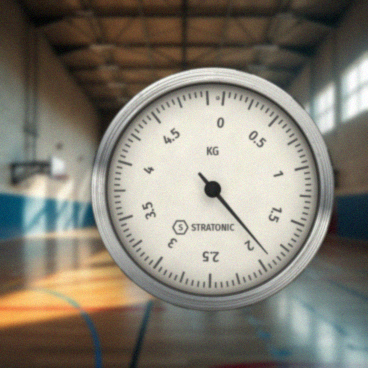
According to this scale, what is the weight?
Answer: 1.9 kg
